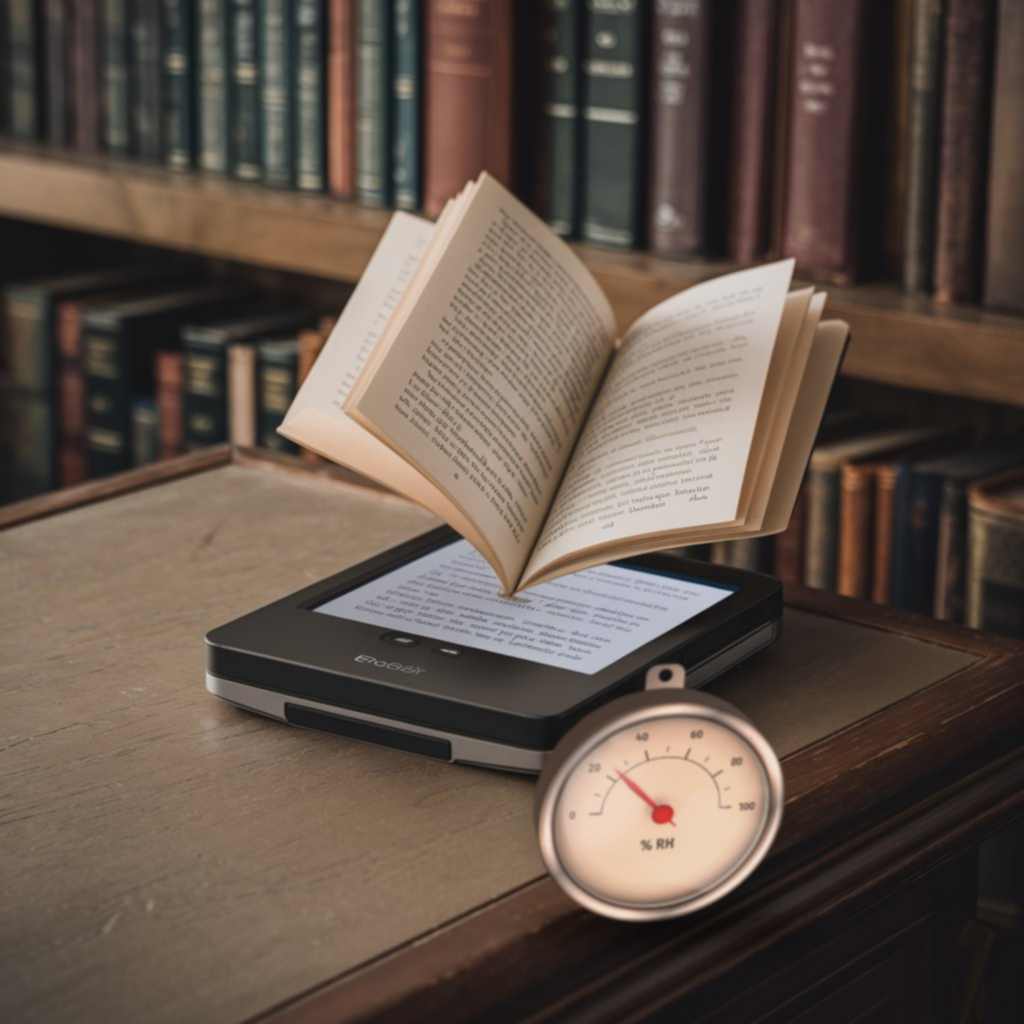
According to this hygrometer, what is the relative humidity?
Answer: 25 %
